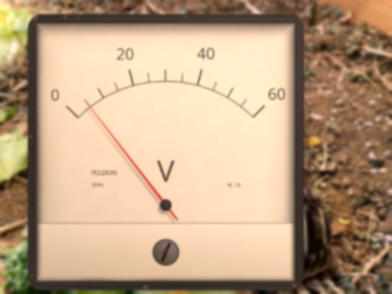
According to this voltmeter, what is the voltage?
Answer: 5 V
